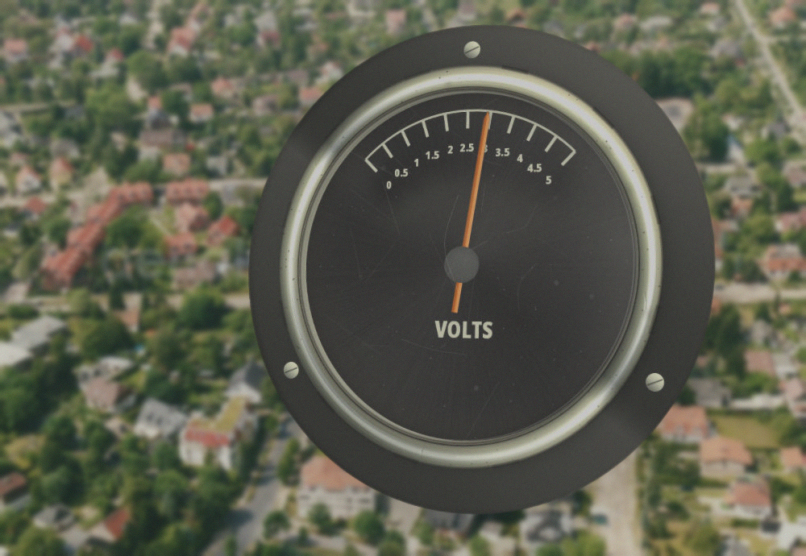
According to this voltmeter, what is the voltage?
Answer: 3 V
